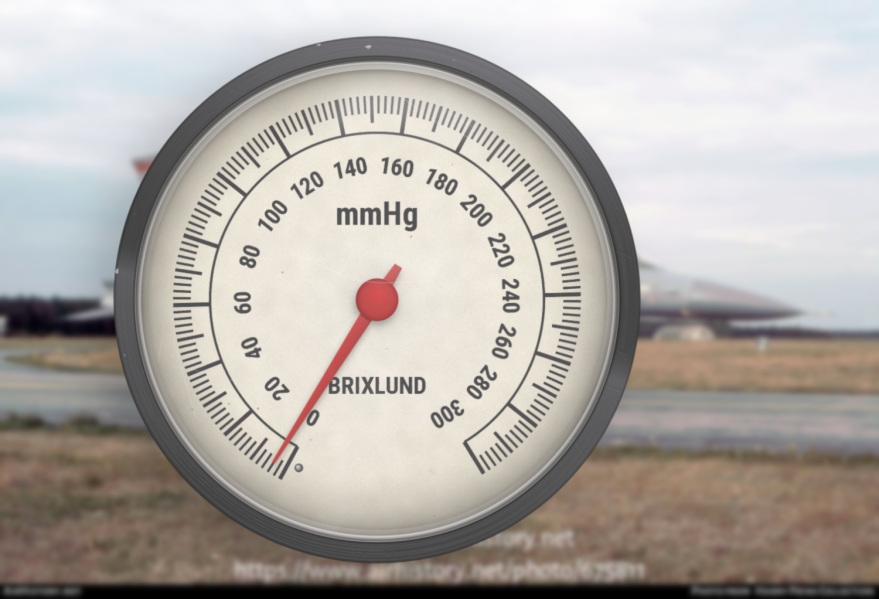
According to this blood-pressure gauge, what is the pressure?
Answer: 4 mmHg
